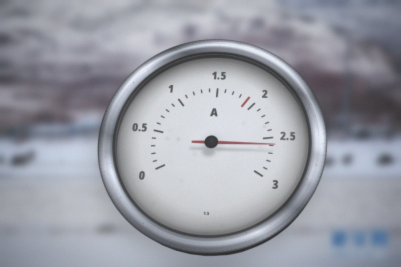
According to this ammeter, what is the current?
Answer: 2.6 A
